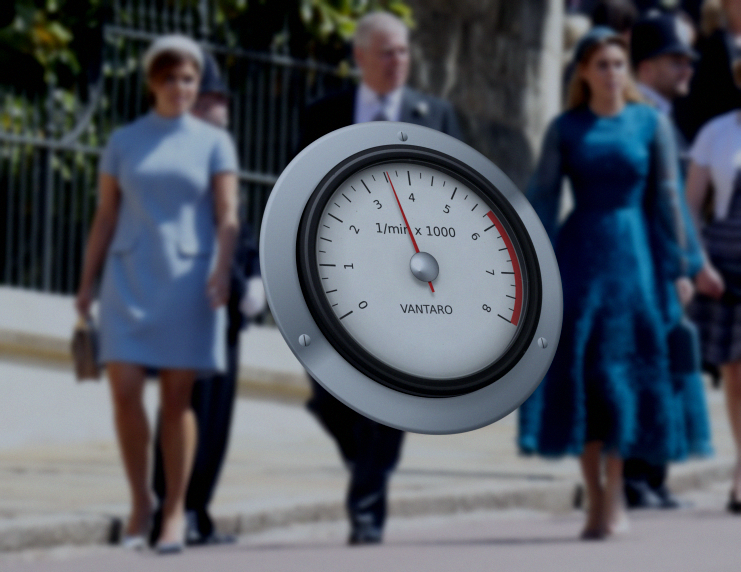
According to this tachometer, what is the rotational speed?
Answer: 3500 rpm
